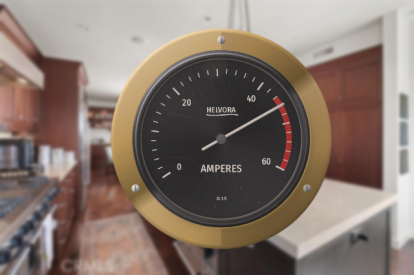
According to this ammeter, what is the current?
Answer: 46 A
